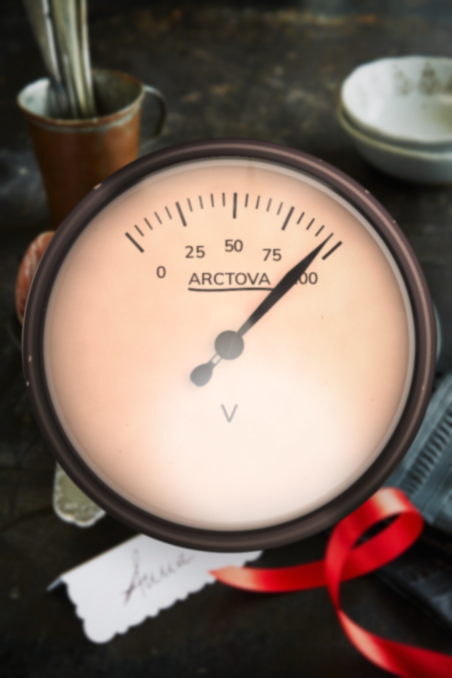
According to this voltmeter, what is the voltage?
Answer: 95 V
